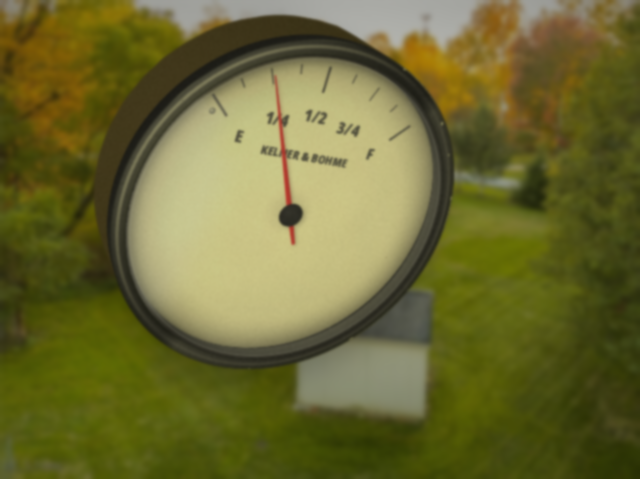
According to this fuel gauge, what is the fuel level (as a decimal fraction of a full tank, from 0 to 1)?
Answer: 0.25
